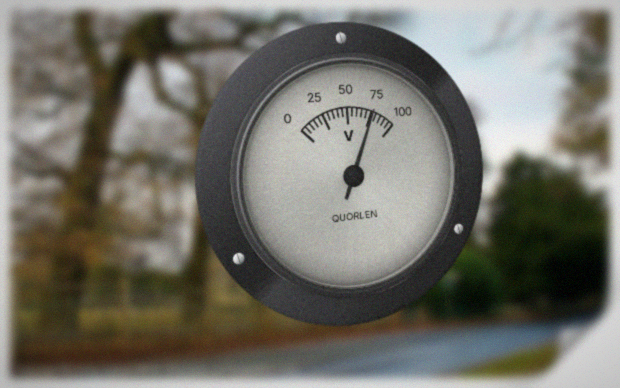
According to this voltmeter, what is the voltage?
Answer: 75 V
